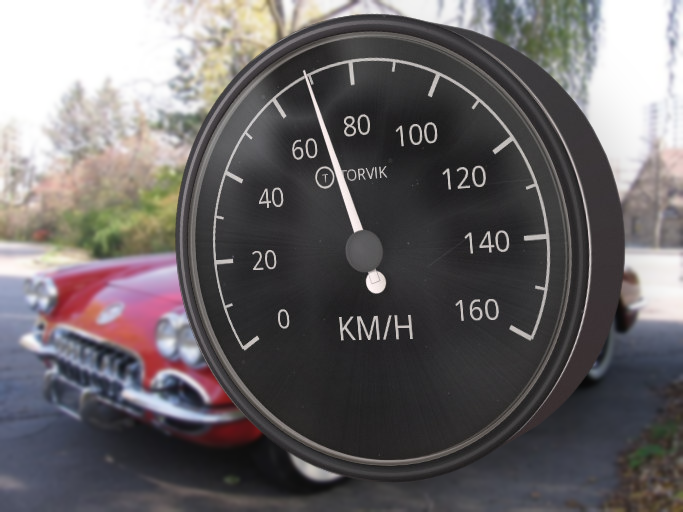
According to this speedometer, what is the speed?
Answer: 70 km/h
